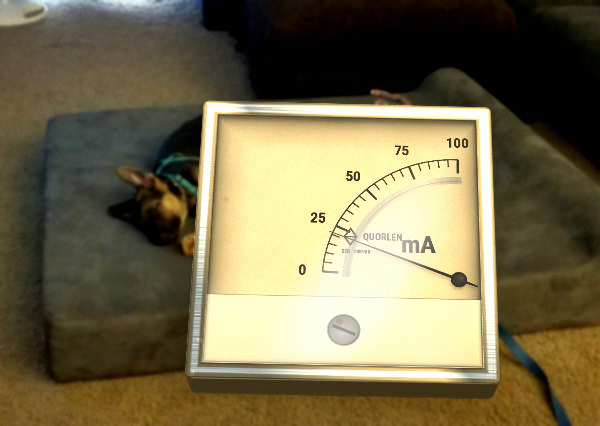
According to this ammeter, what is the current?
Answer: 20 mA
